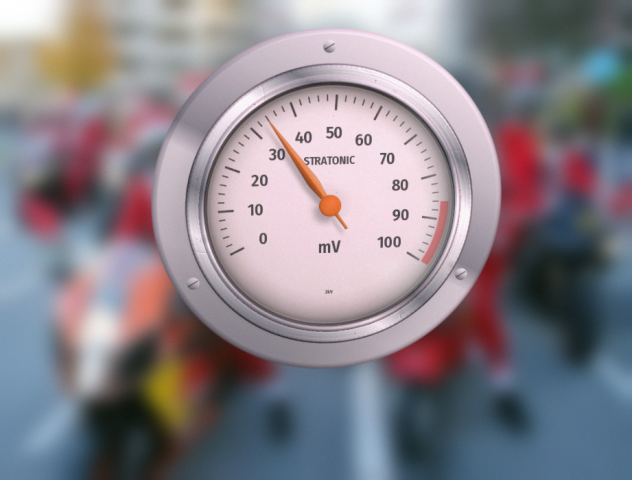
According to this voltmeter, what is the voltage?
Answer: 34 mV
